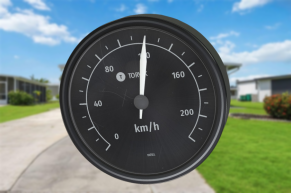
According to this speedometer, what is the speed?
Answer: 120 km/h
